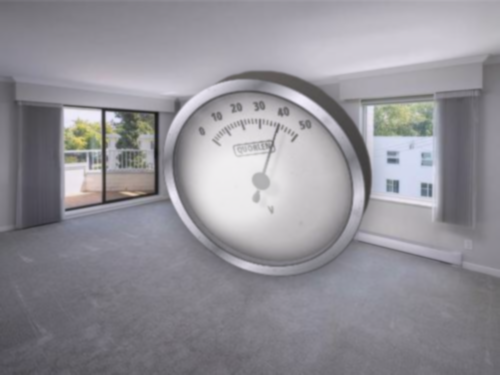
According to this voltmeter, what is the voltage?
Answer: 40 V
